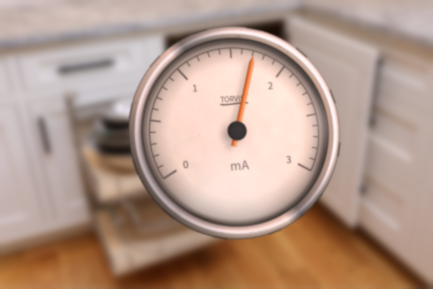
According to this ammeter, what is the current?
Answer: 1.7 mA
